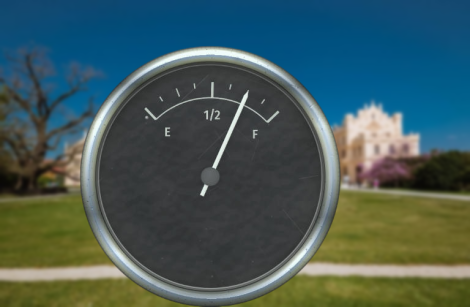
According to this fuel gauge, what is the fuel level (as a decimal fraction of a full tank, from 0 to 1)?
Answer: 0.75
